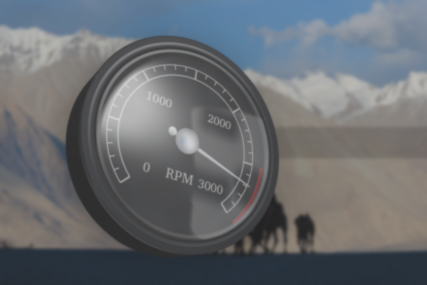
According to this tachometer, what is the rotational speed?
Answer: 2700 rpm
